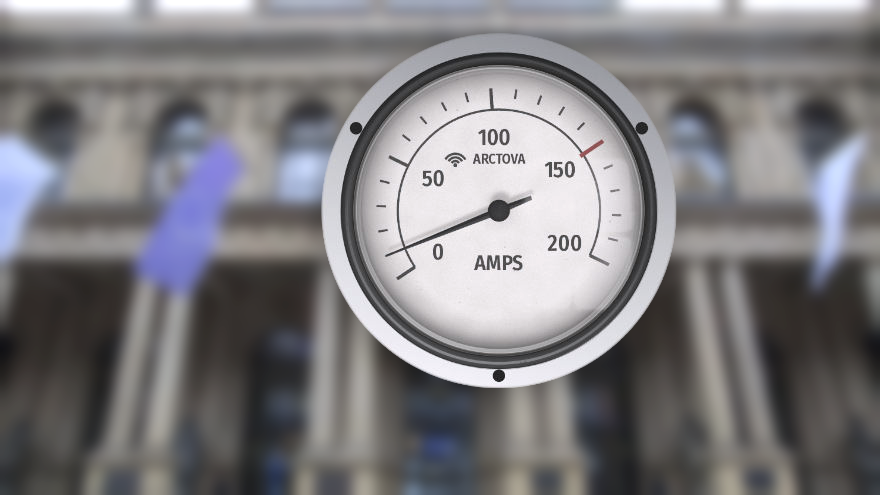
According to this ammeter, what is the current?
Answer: 10 A
